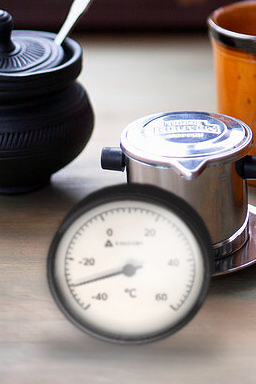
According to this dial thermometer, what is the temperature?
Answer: -30 °C
